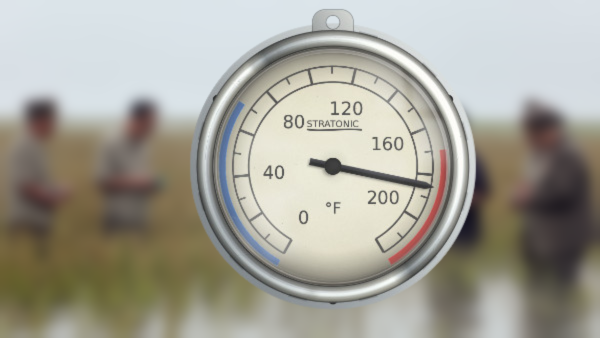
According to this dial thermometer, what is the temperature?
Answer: 185 °F
